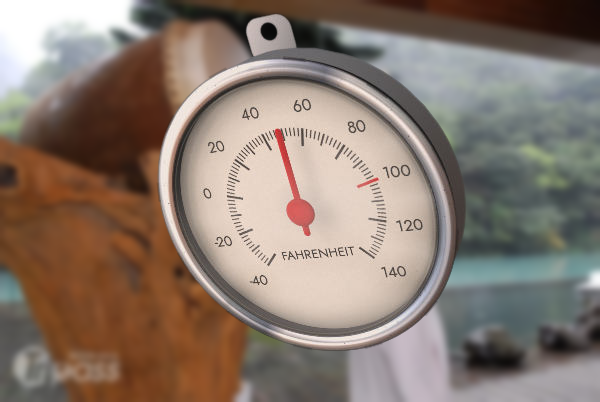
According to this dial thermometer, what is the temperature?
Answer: 50 °F
